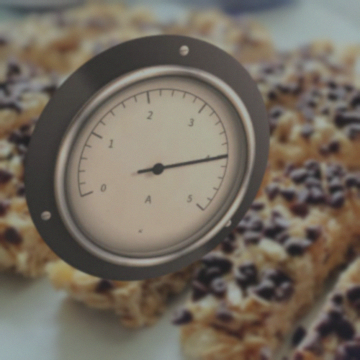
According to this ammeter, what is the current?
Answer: 4 A
